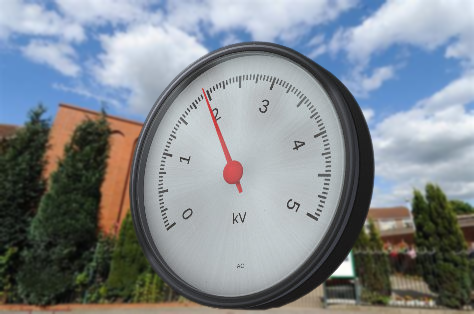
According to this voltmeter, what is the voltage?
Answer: 2 kV
